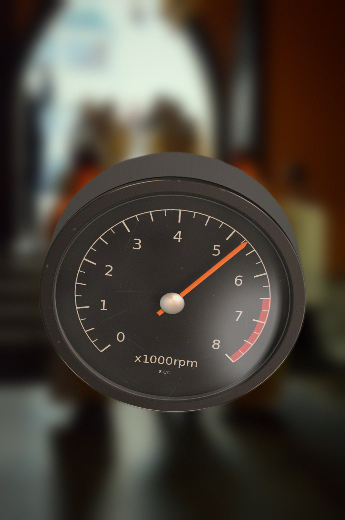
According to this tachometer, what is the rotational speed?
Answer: 5250 rpm
